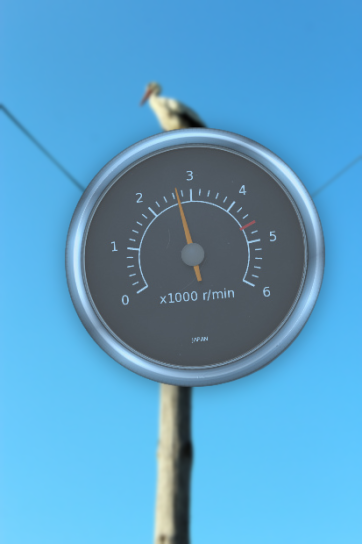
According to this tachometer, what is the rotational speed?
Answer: 2700 rpm
